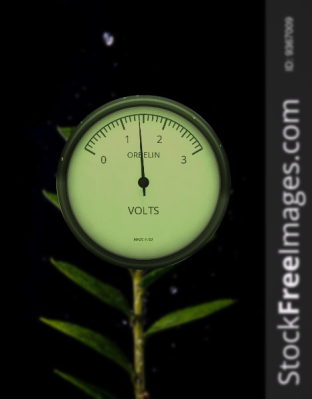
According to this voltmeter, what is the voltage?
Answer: 1.4 V
